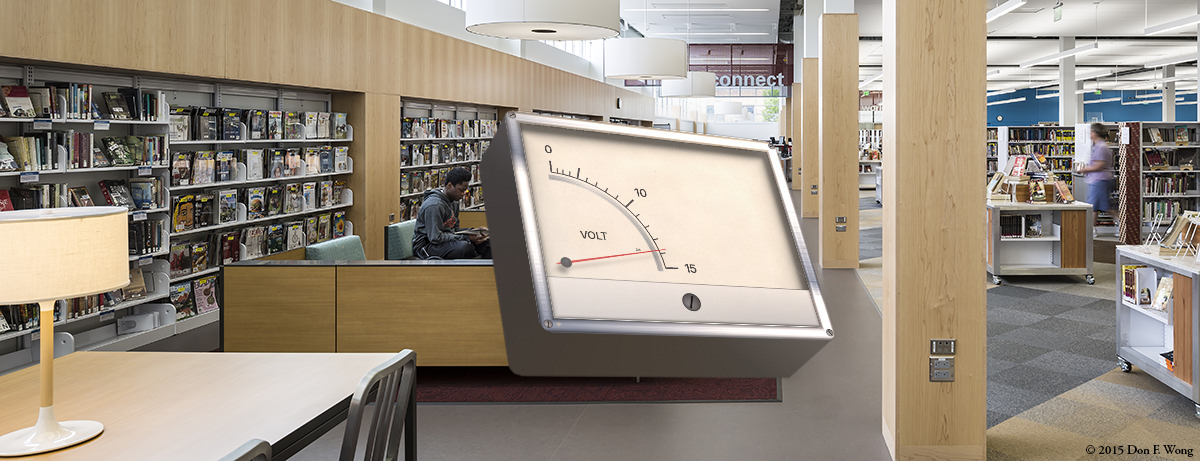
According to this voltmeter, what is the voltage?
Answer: 14 V
